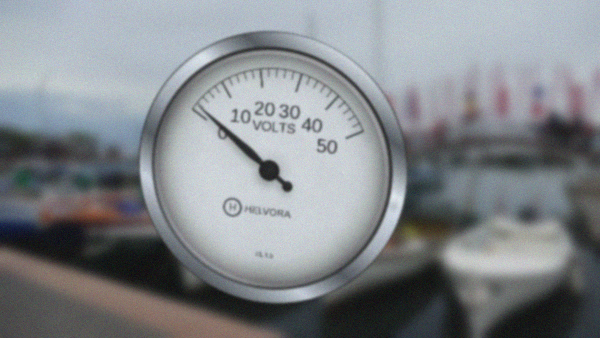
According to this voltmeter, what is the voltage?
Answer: 2 V
